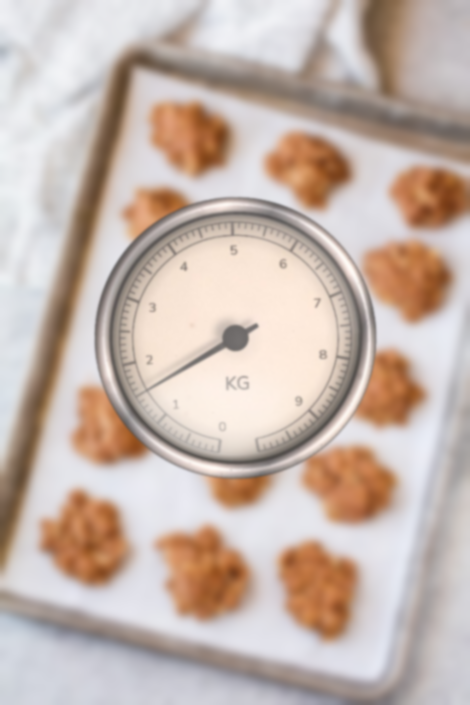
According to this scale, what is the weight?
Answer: 1.5 kg
